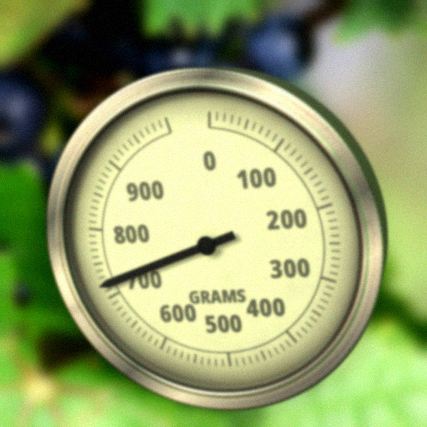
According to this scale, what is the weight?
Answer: 720 g
